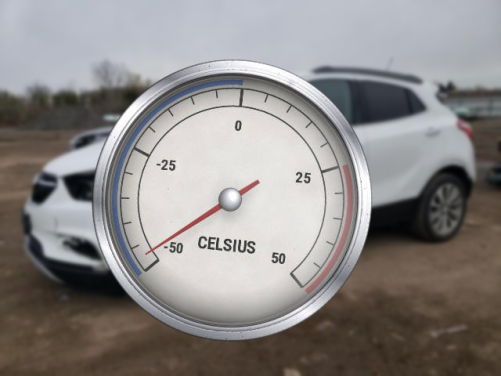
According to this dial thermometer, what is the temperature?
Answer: -47.5 °C
